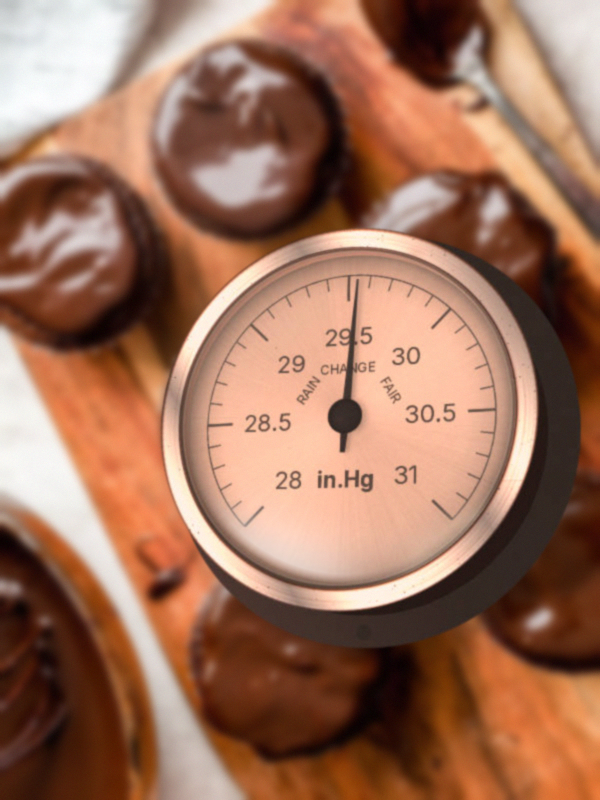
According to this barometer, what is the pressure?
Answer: 29.55 inHg
